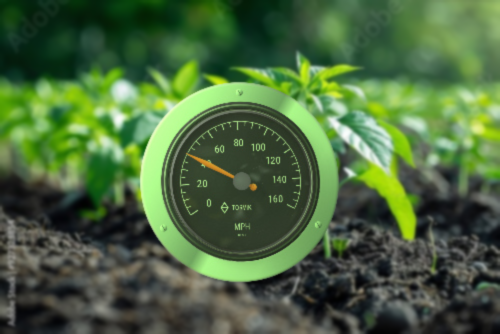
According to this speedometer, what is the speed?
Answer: 40 mph
